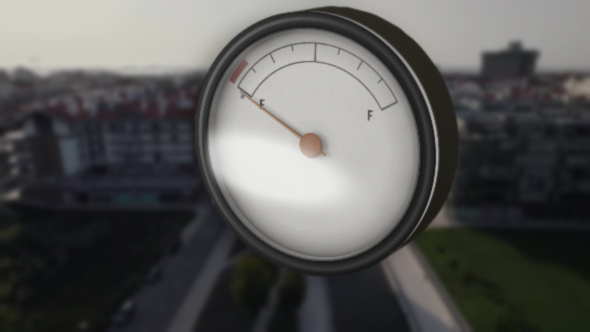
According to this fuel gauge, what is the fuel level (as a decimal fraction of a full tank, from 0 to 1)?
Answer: 0
